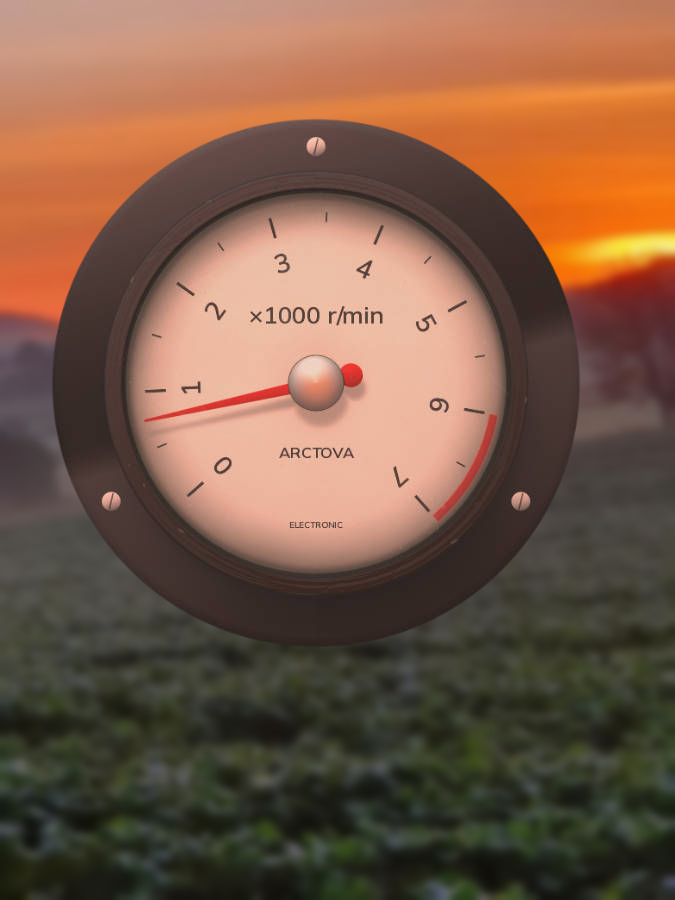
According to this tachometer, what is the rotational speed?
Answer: 750 rpm
